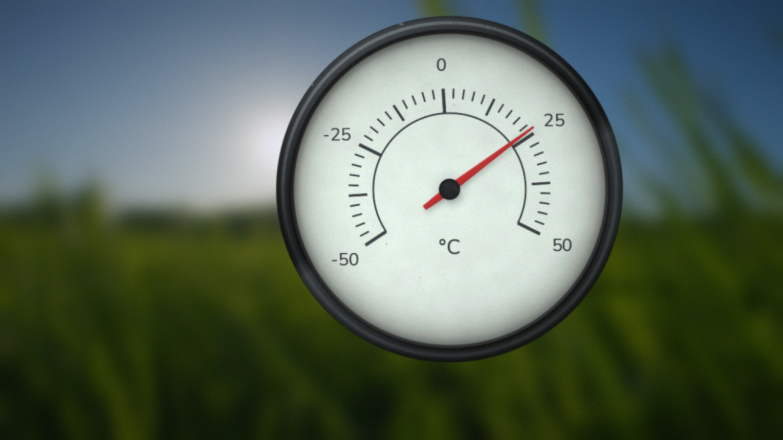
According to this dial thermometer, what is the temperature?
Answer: 23.75 °C
